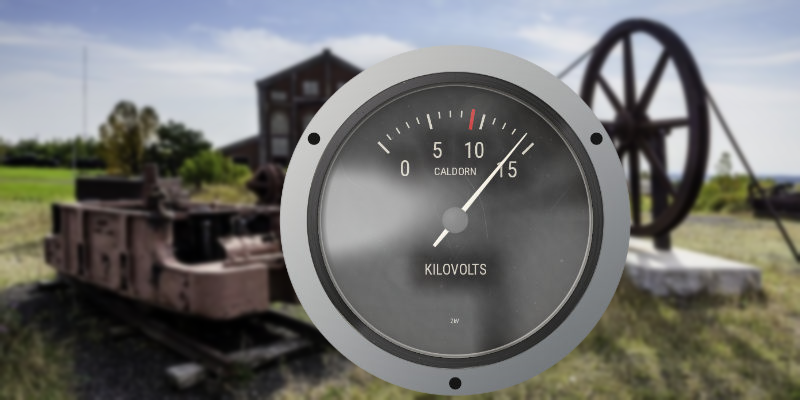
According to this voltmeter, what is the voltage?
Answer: 14 kV
